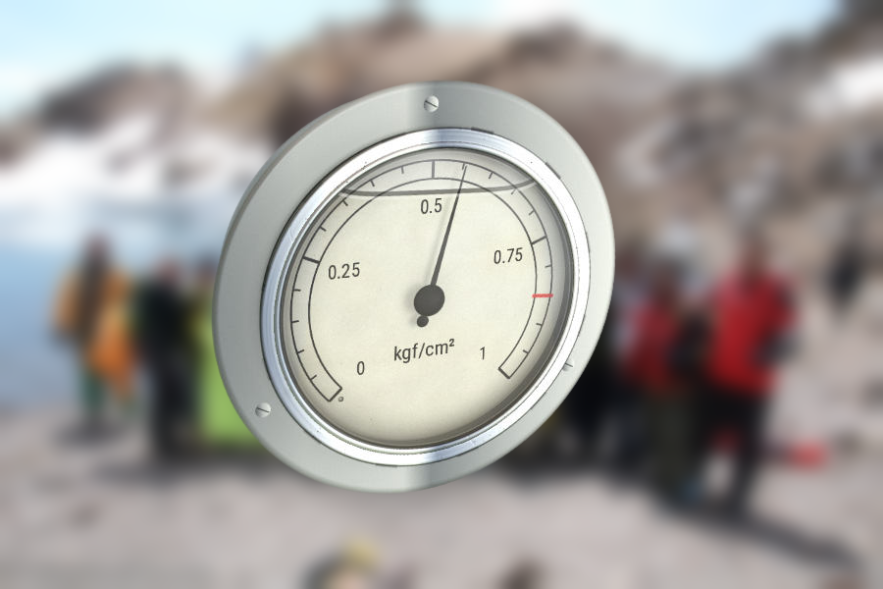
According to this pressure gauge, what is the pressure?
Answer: 0.55 kg/cm²
